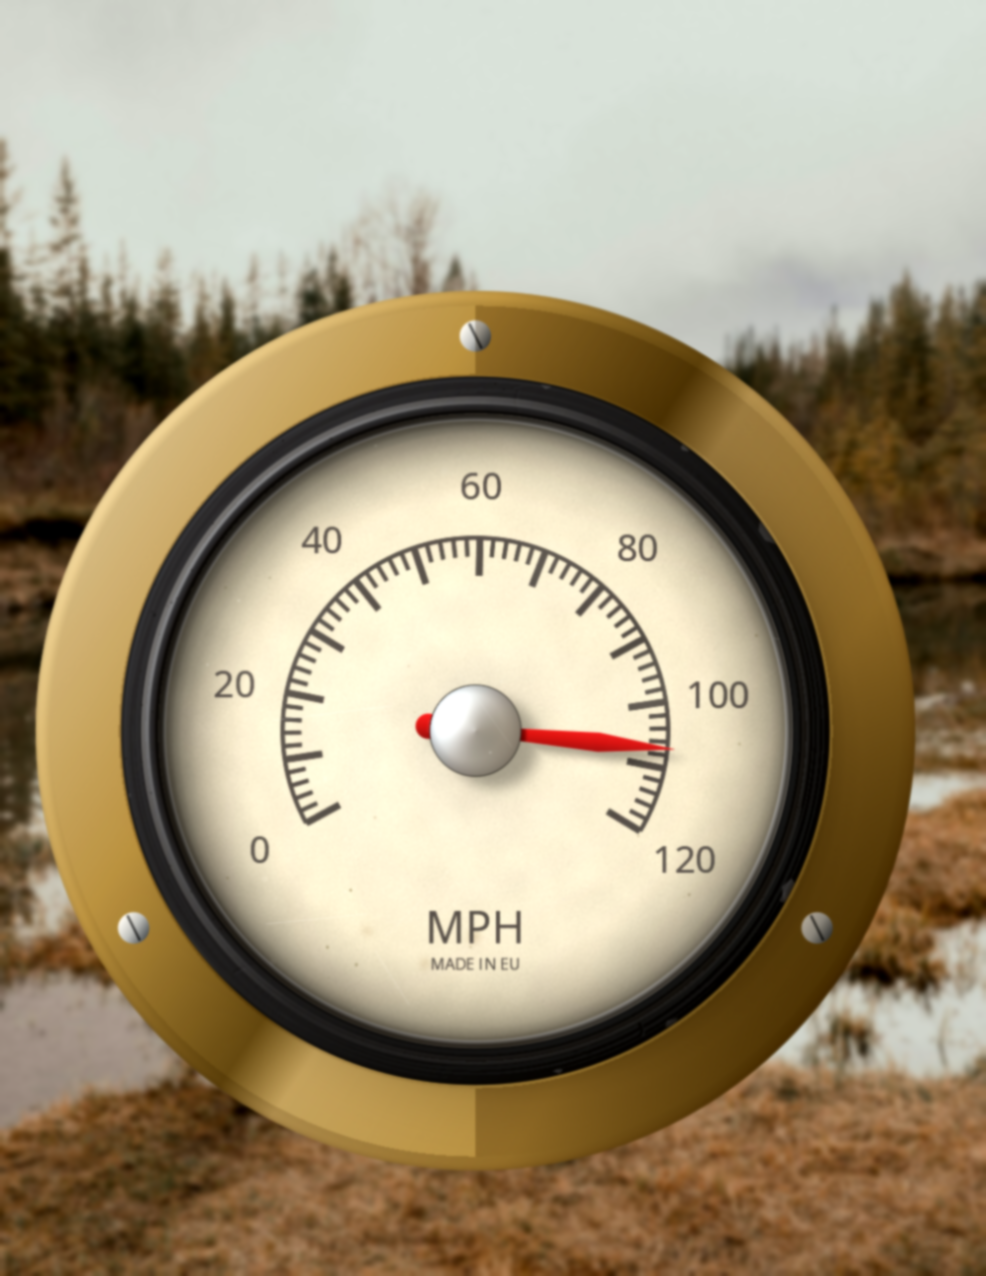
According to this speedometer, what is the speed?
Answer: 107 mph
